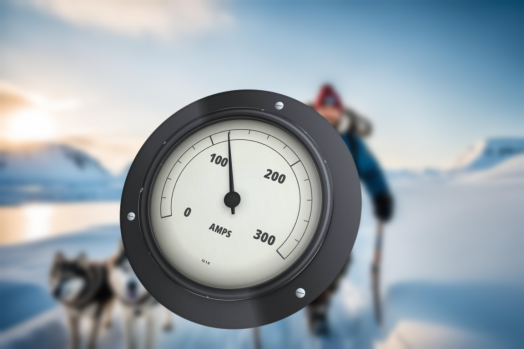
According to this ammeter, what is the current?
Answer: 120 A
